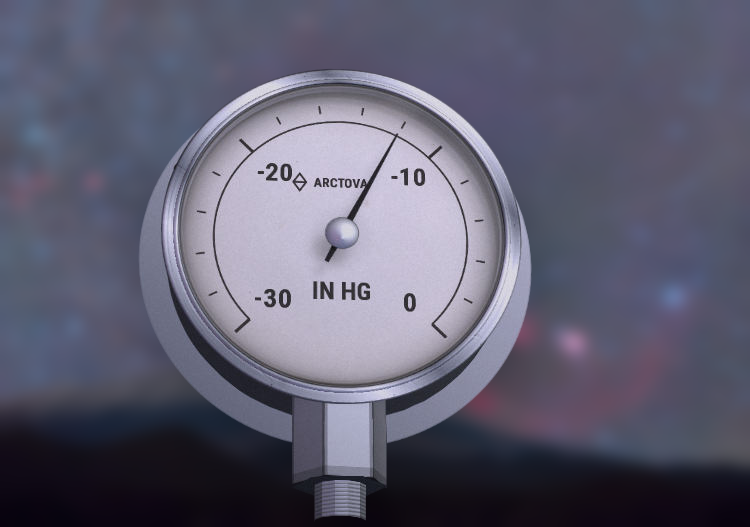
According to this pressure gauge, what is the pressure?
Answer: -12 inHg
